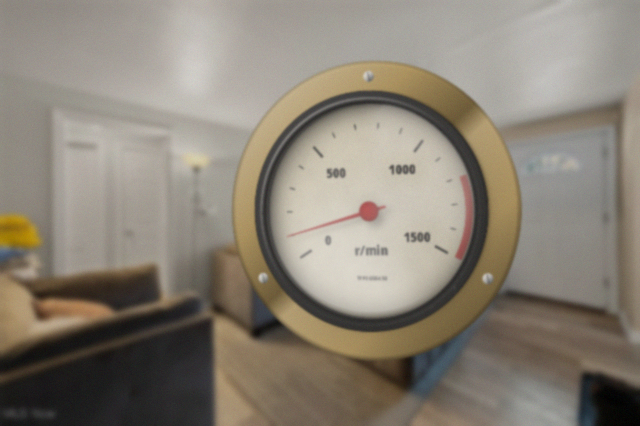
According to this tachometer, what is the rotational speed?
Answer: 100 rpm
